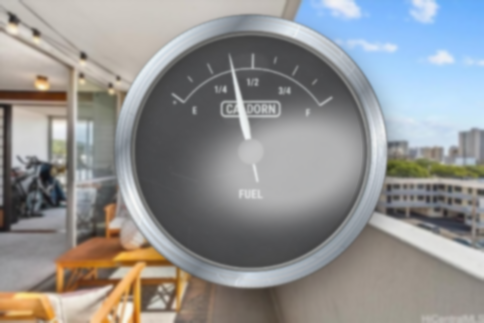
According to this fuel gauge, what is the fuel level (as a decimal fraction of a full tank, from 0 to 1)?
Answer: 0.375
